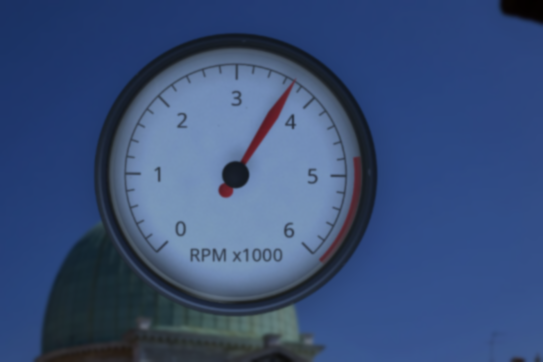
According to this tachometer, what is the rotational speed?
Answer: 3700 rpm
